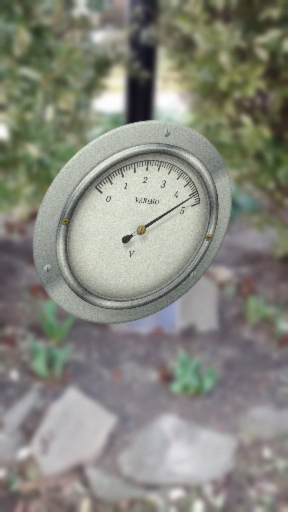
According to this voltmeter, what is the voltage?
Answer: 4.5 V
